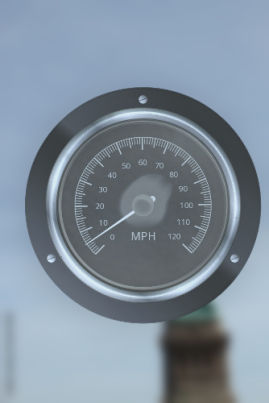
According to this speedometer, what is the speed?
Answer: 5 mph
